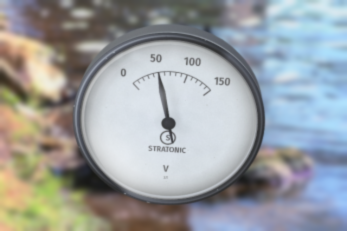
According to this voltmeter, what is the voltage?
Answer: 50 V
